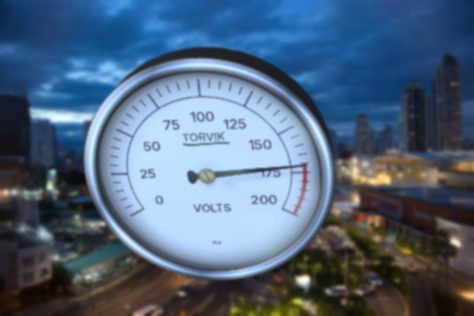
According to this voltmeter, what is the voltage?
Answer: 170 V
